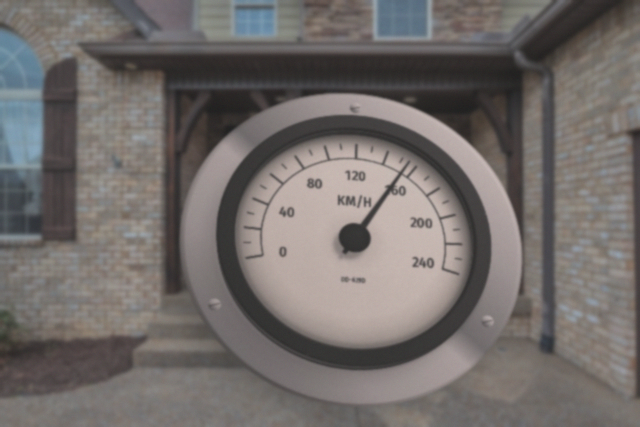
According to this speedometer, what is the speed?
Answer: 155 km/h
